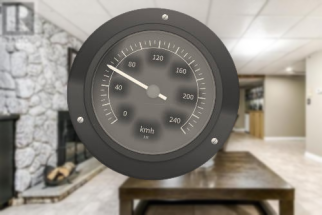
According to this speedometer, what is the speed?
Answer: 60 km/h
